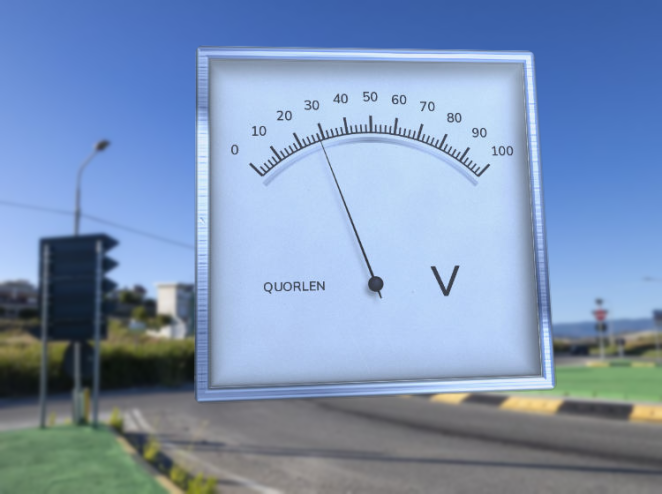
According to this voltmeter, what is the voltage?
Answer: 28 V
